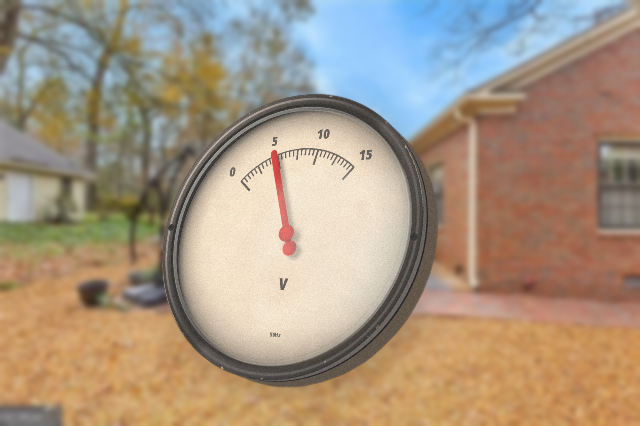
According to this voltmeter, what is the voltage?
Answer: 5 V
